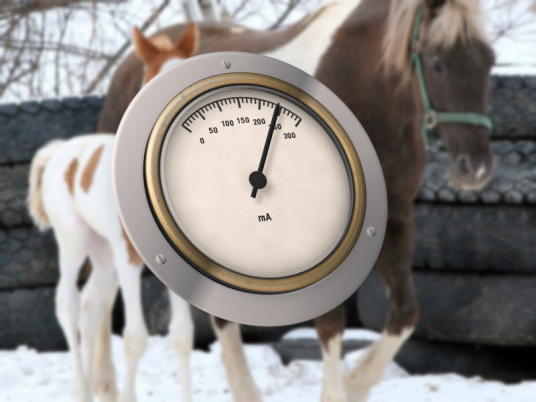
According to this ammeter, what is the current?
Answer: 240 mA
